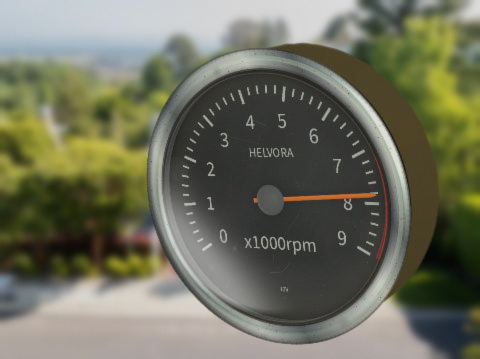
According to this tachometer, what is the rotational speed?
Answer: 7800 rpm
